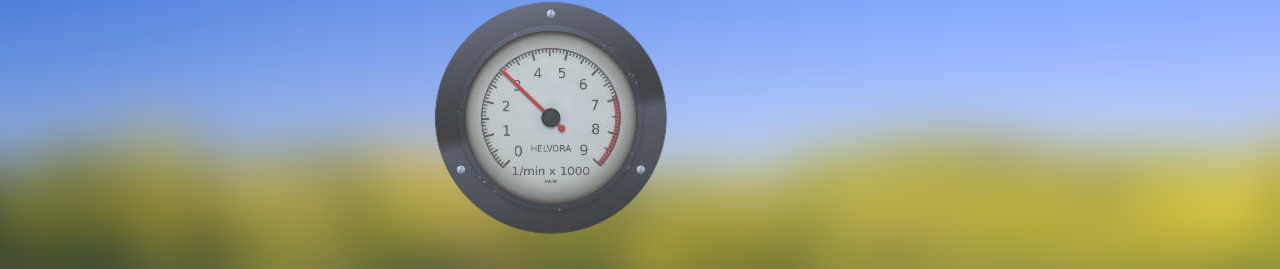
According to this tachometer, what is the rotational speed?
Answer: 3000 rpm
